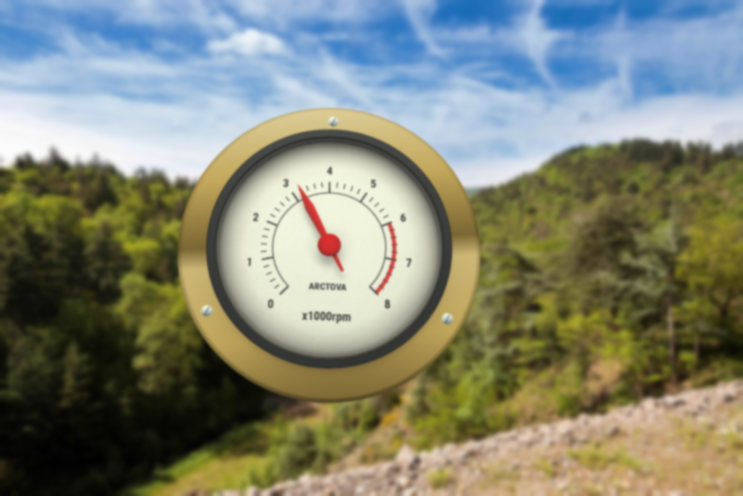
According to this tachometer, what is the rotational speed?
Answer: 3200 rpm
